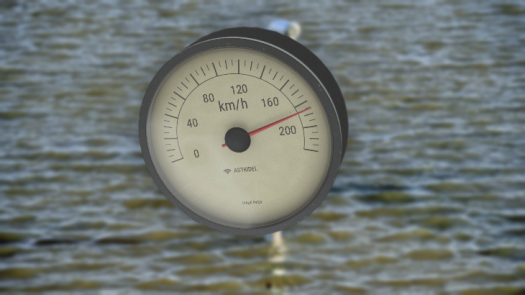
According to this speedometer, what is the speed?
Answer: 185 km/h
